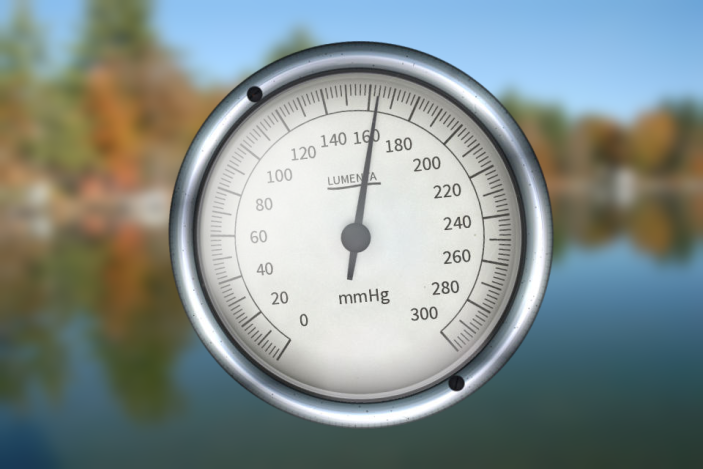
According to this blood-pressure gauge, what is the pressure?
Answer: 164 mmHg
